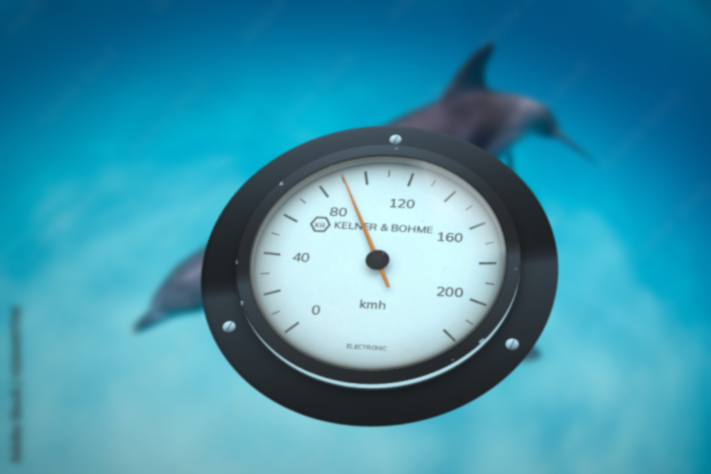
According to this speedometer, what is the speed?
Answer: 90 km/h
